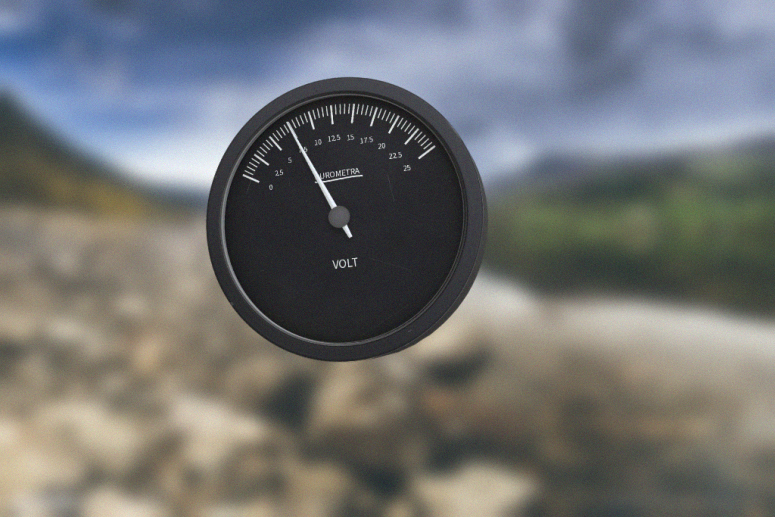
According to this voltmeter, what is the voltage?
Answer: 7.5 V
